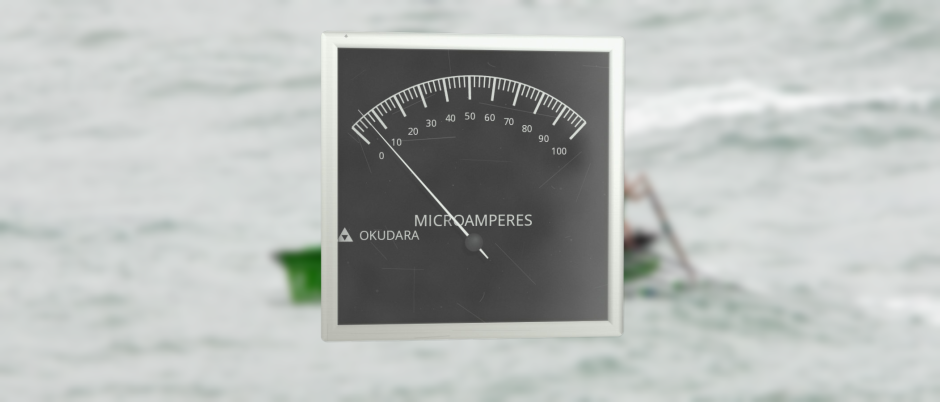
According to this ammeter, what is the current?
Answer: 6 µA
